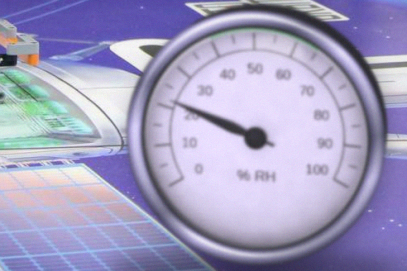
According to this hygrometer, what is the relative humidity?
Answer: 22.5 %
